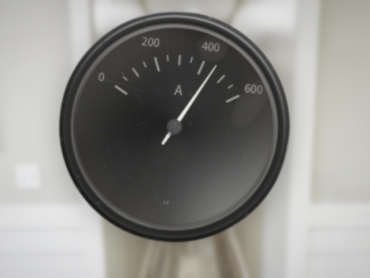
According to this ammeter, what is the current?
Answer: 450 A
